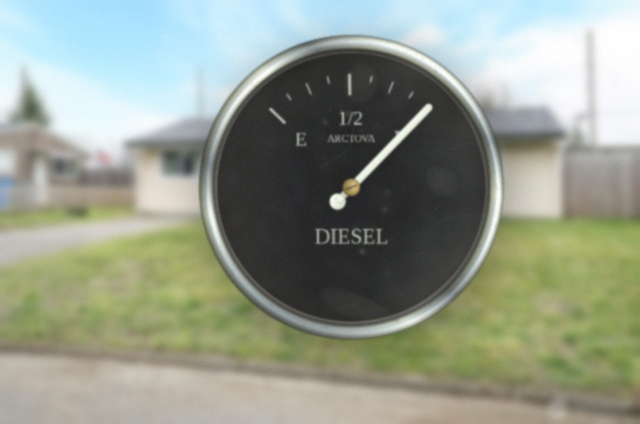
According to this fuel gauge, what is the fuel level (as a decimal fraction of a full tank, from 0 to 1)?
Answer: 1
